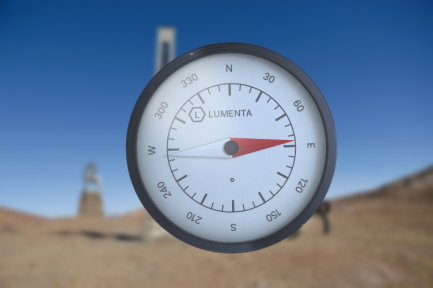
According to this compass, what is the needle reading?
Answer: 85 °
